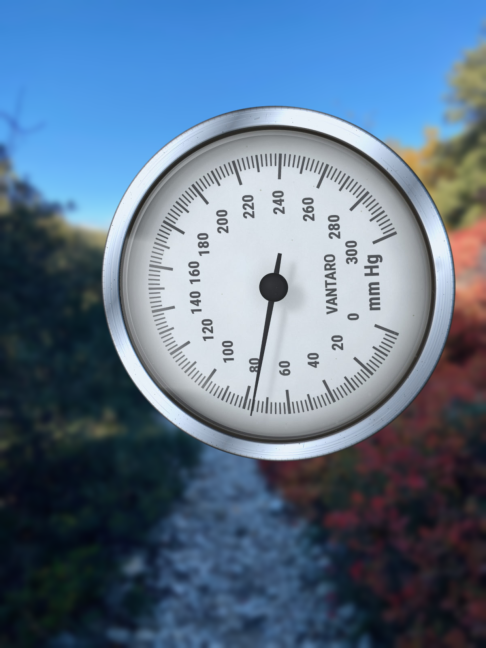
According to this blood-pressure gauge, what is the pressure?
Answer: 76 mmHg
